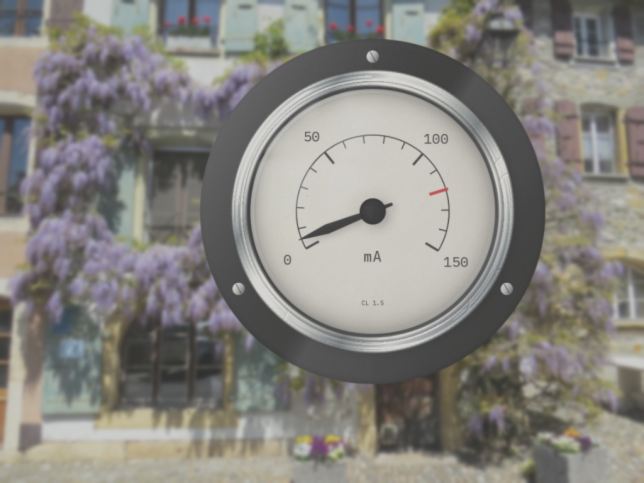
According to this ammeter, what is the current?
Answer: 5 mA
